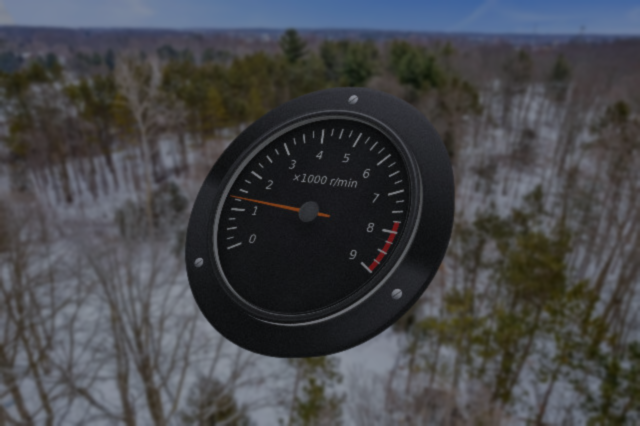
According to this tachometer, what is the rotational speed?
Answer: 1250 rpm
